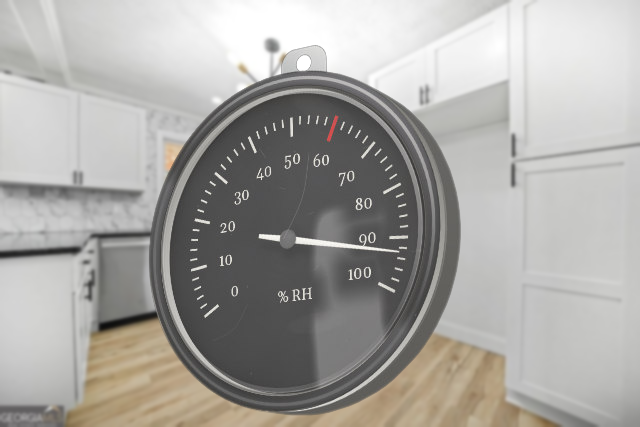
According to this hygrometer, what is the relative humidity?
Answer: 93 %
